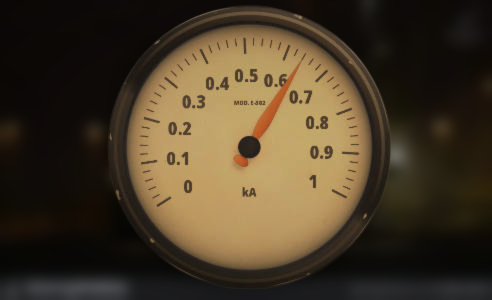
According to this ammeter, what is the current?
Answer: 0.64 kA
